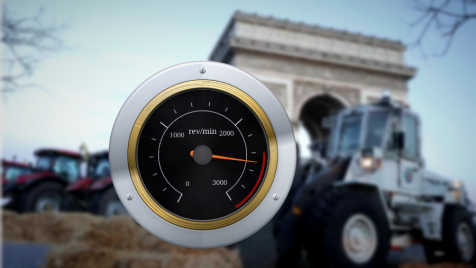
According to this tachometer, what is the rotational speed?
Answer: 2500 rpm
